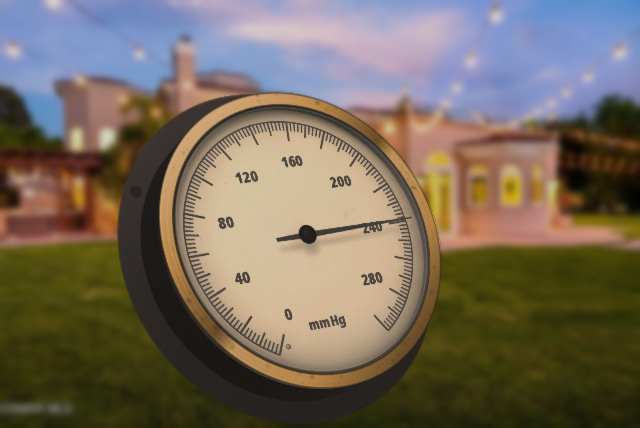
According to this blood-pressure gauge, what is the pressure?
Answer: 240 mmHg
